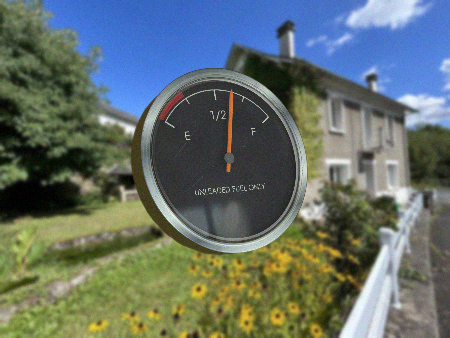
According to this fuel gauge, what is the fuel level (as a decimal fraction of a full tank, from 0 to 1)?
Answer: 0.625
